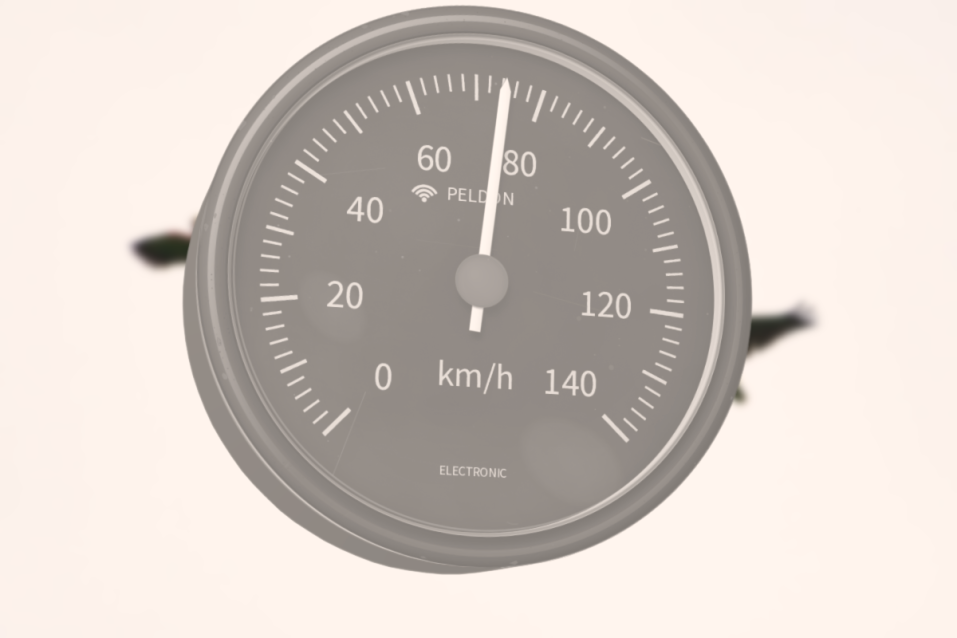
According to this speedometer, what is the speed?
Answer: 74 km/h
